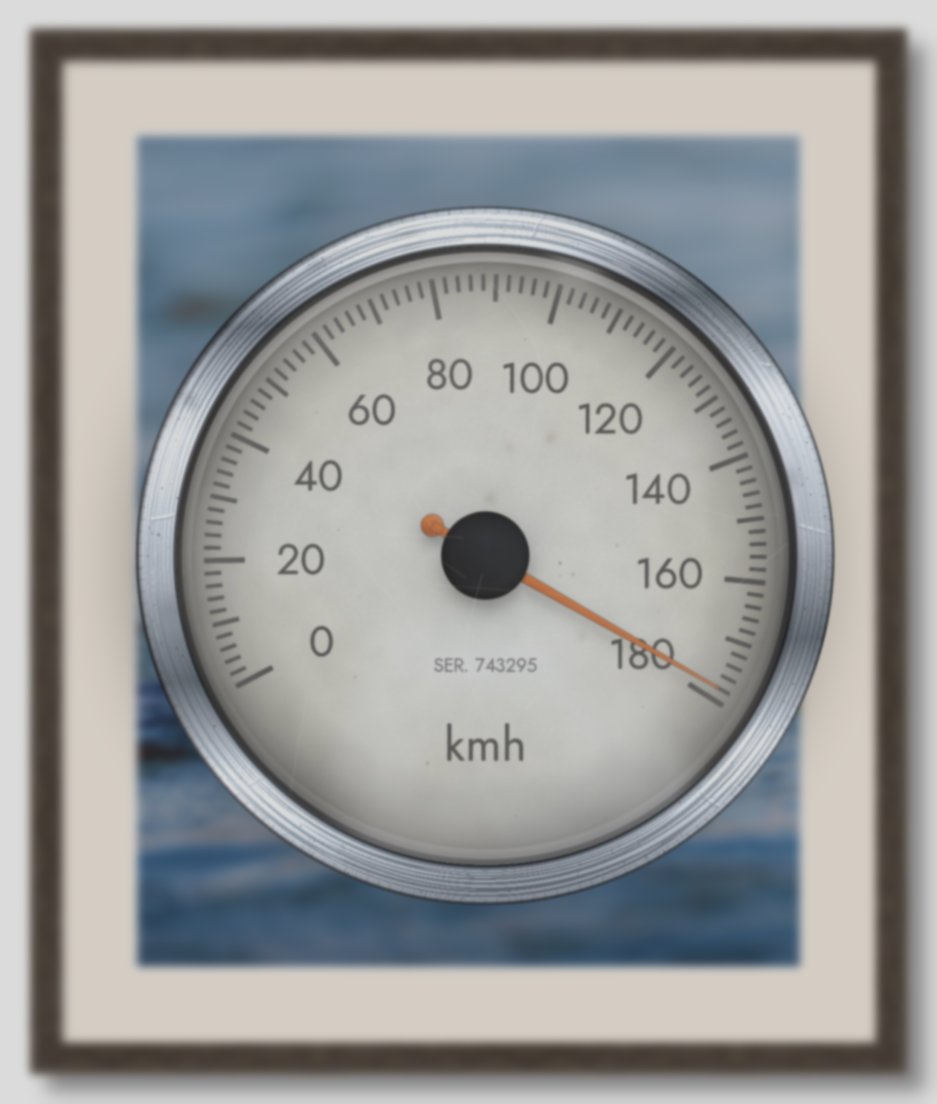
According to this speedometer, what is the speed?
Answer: 178 km/h
